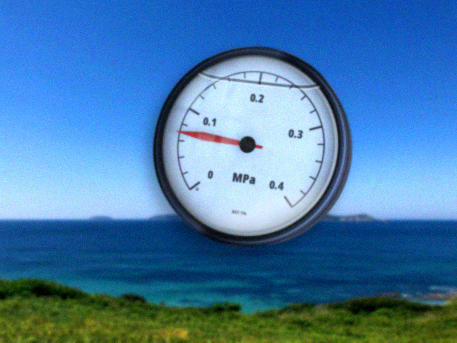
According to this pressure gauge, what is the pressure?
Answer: 0.07 MPa
